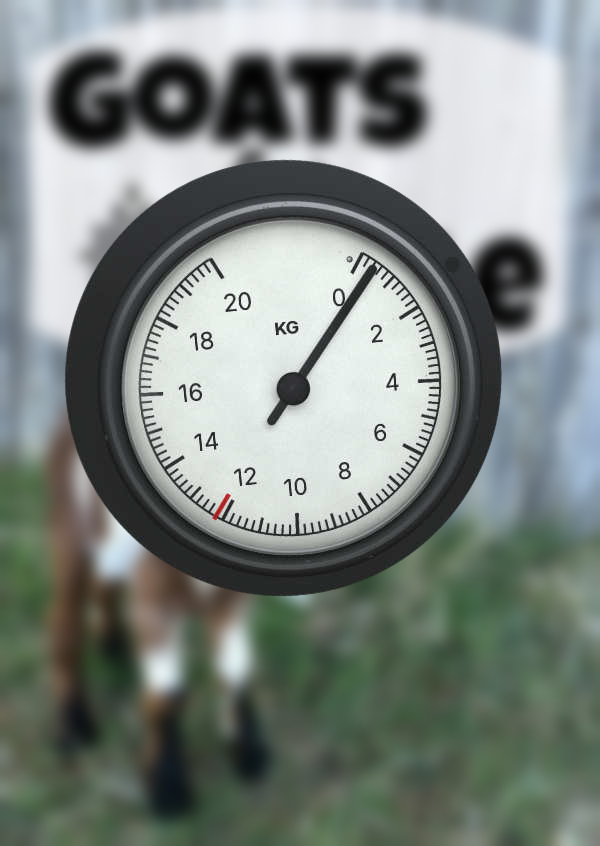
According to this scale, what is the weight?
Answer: 0.4 kg
